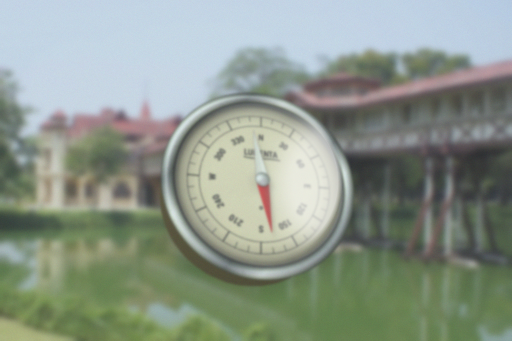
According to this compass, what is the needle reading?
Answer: 170 °
